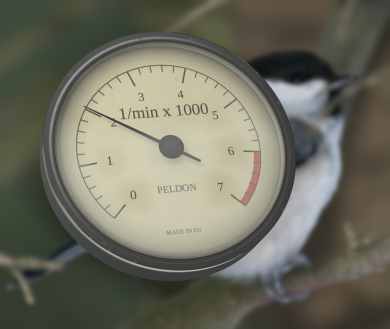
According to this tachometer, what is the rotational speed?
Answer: 2000 rpm
